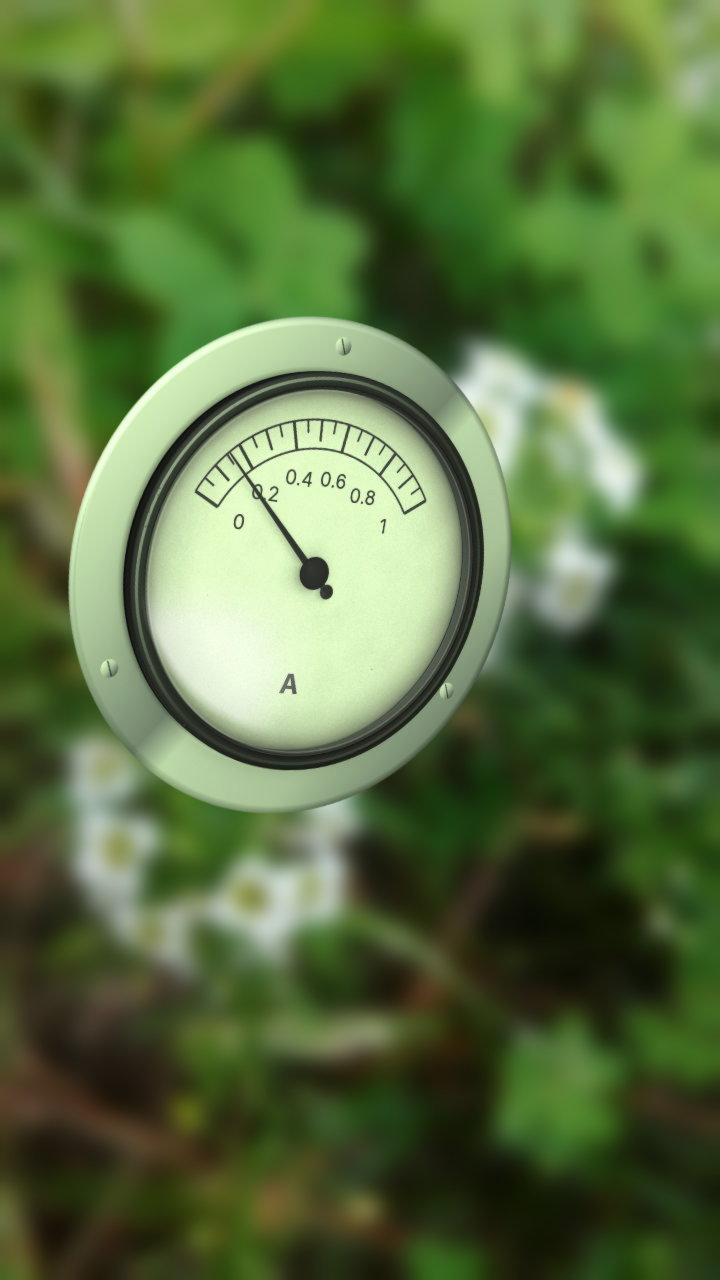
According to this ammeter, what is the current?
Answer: 0.15 A
